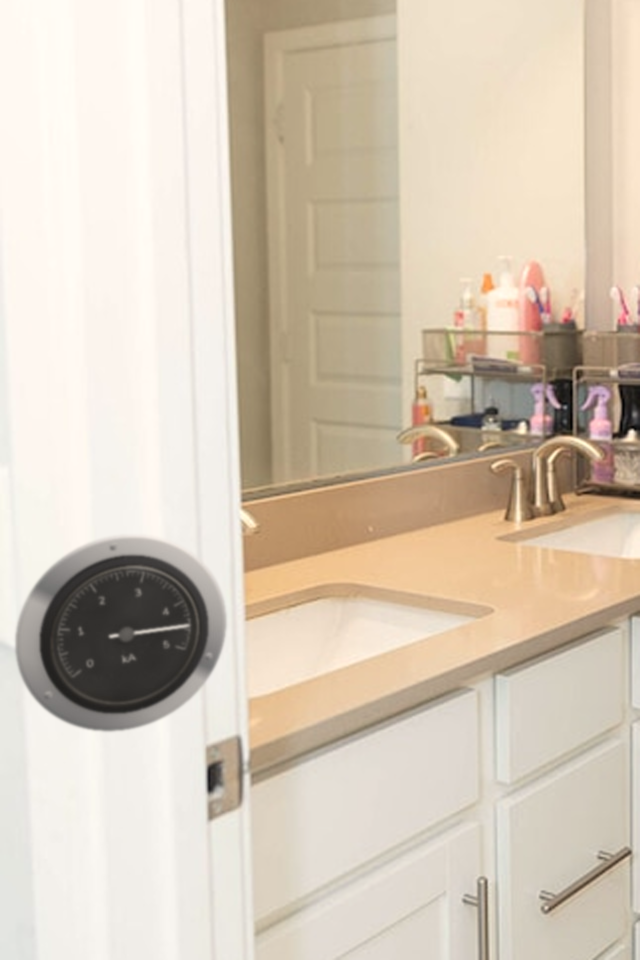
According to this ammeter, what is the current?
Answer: 4.5 kA
